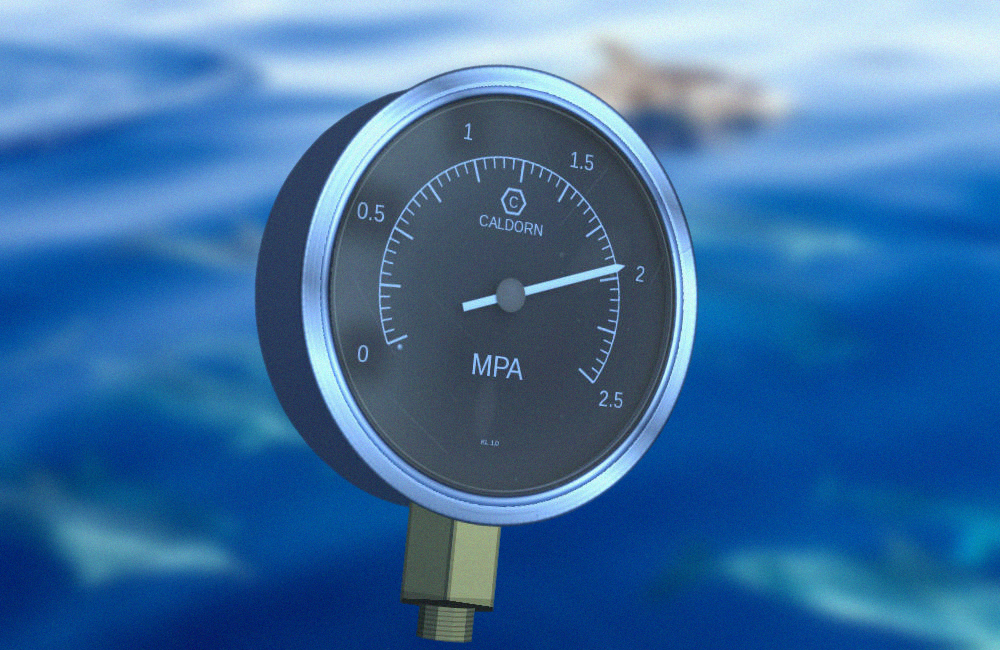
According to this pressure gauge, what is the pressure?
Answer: 1.95 MPa
